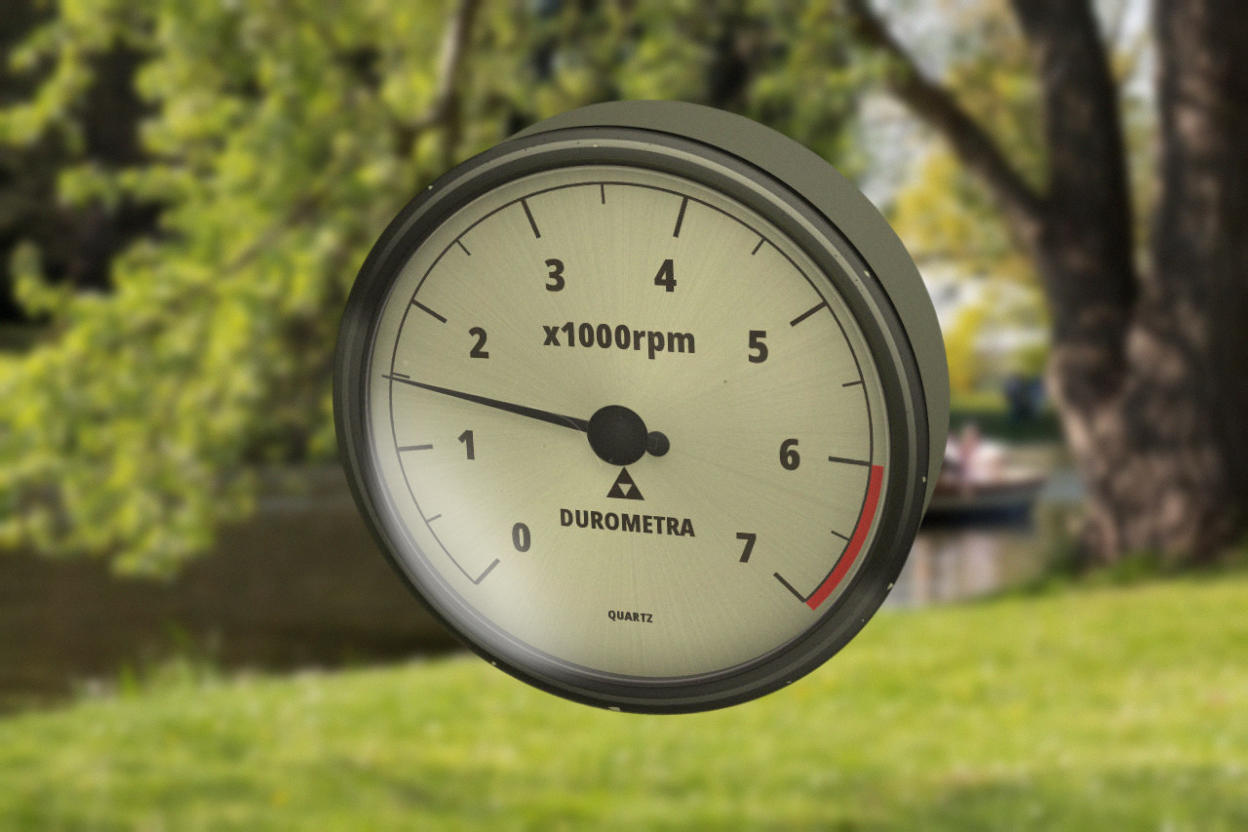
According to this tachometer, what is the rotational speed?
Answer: 1500 rpm
